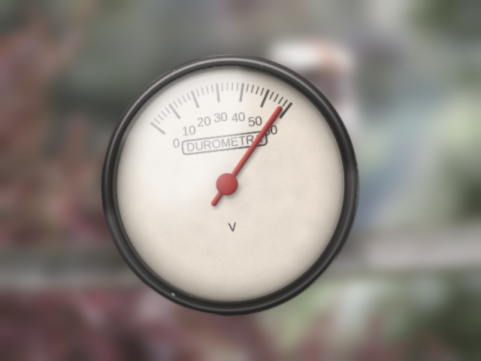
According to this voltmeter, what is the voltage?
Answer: 58 V
